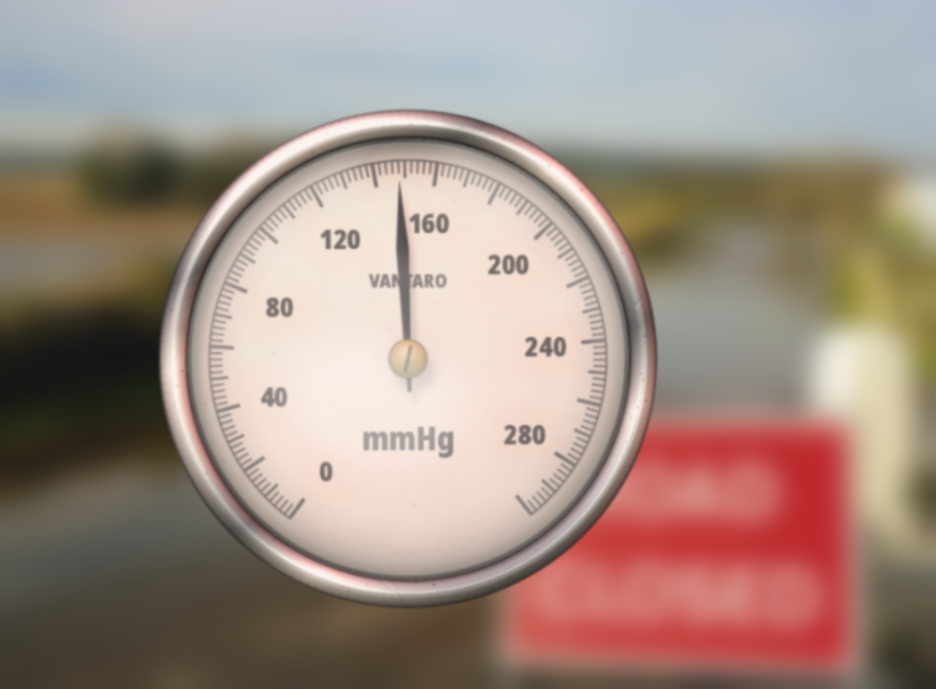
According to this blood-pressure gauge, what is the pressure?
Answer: 148 mmHg
